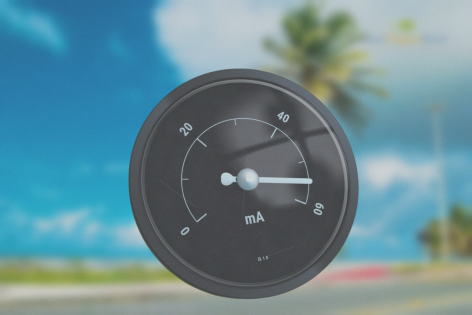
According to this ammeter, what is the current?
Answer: 55 mA
